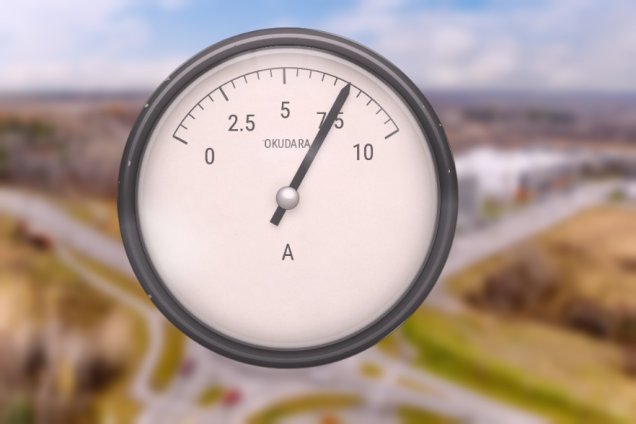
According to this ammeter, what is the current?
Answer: 7.5 A
